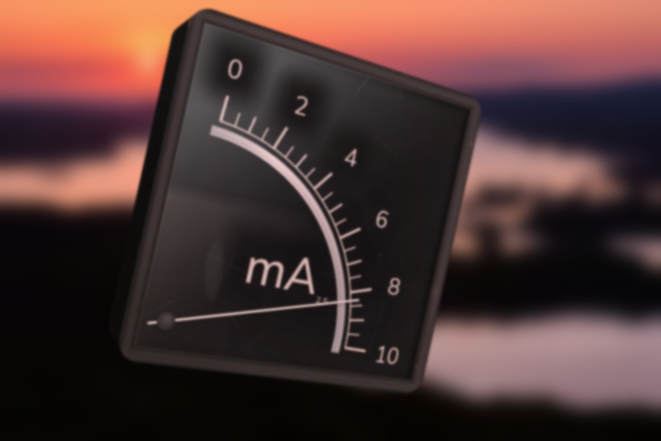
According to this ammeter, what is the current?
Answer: 8.25 mA
